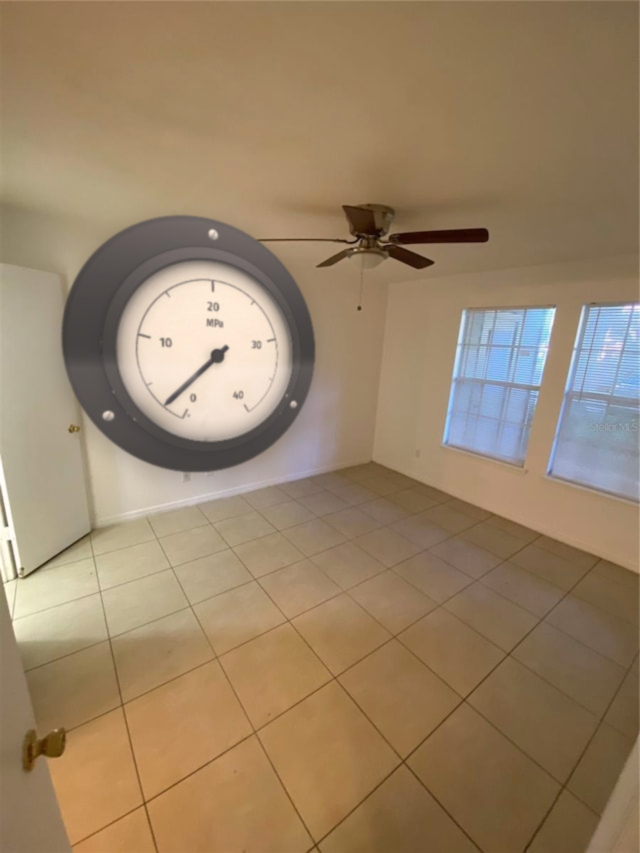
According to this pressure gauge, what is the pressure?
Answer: 2.5 MPa
